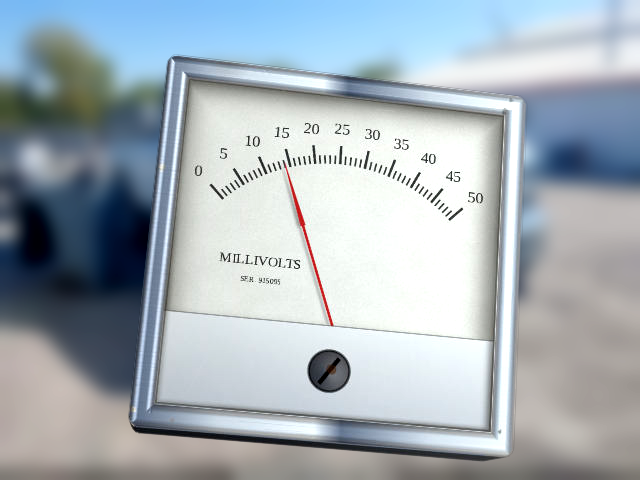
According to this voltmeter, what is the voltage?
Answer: 14 mV
